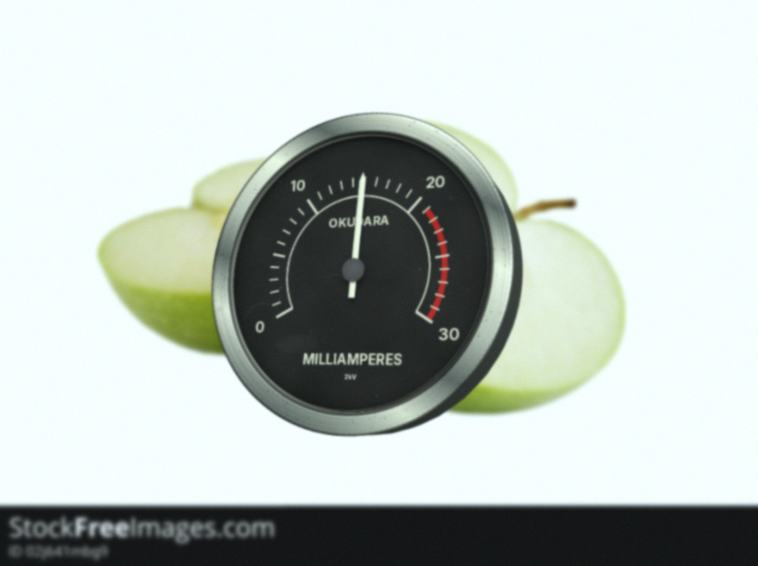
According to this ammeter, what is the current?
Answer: 15 mA
